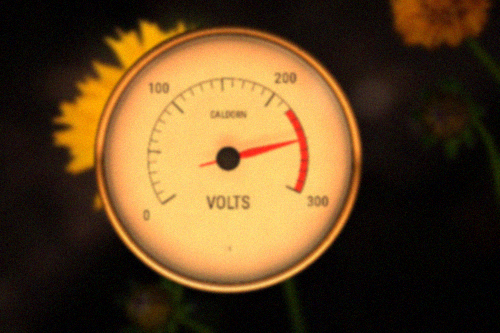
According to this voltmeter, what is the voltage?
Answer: 250 V
